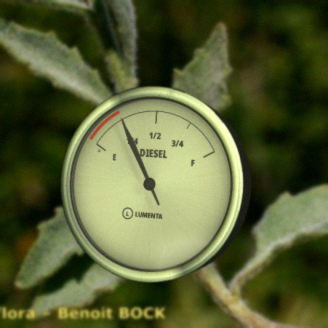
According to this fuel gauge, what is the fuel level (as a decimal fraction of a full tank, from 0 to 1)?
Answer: 0.25
